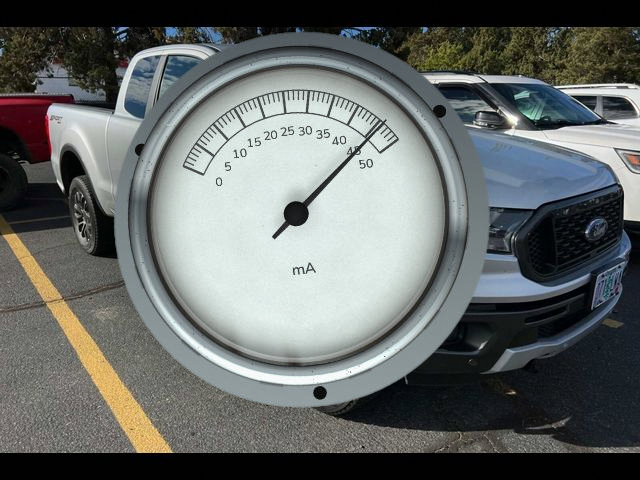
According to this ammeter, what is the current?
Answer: 46 mA
